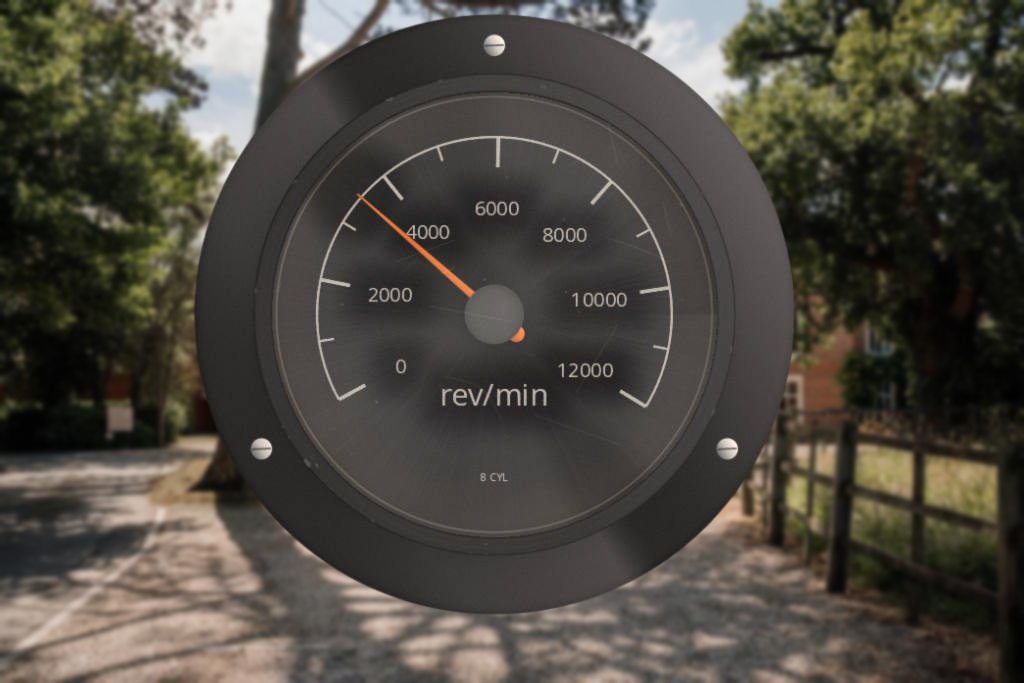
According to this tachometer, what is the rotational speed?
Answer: 3500 rpm
